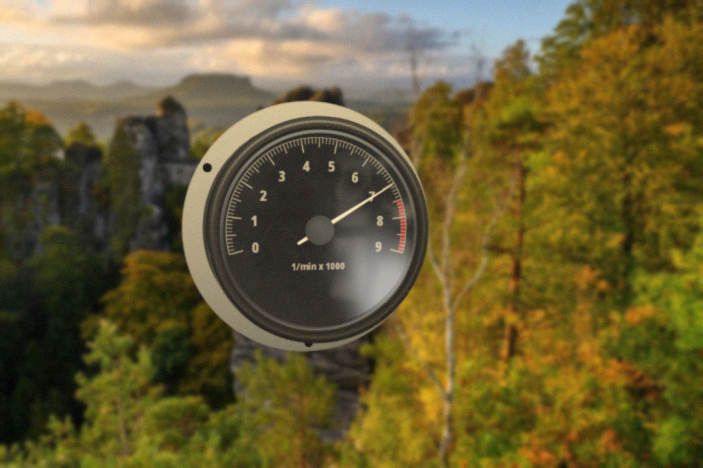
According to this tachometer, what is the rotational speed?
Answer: 7000 rpm
